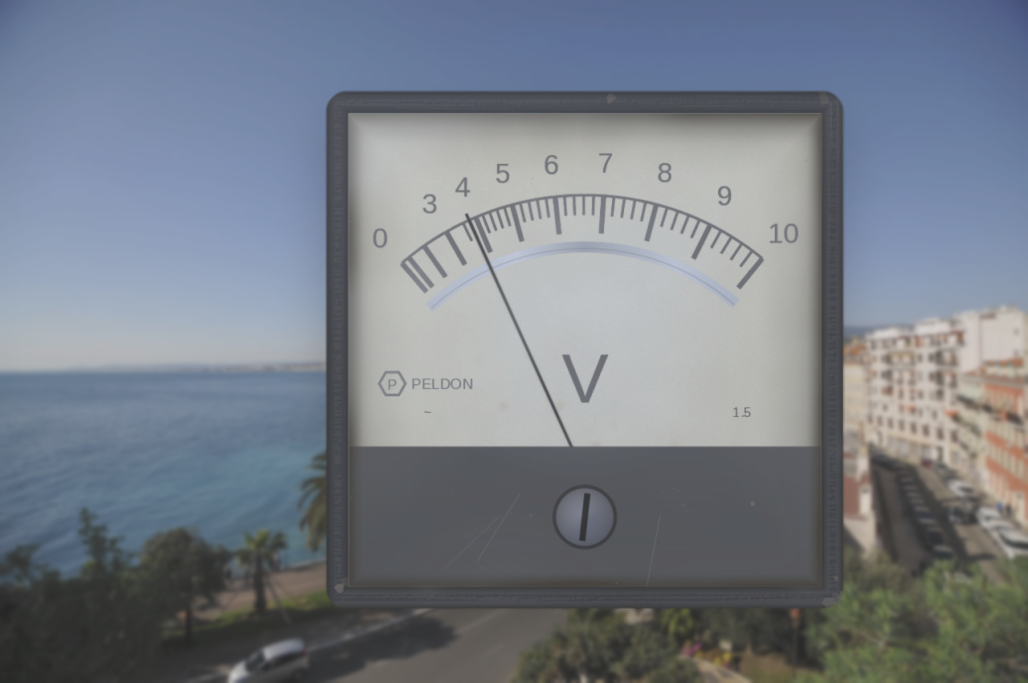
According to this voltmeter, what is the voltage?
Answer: 3.8 V
